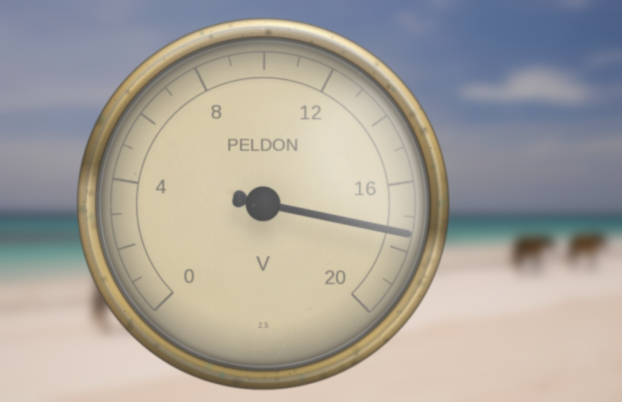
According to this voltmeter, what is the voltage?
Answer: 17.5 V
